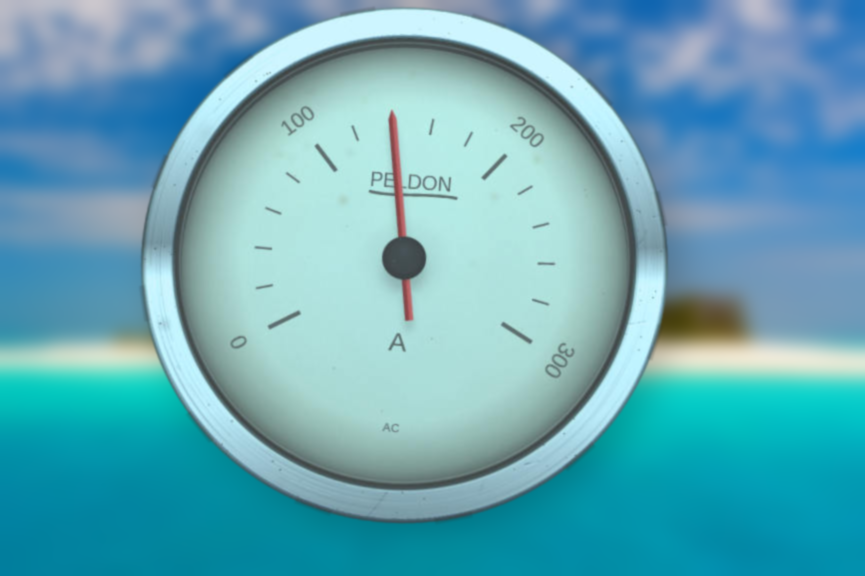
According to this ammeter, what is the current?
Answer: 140 A
